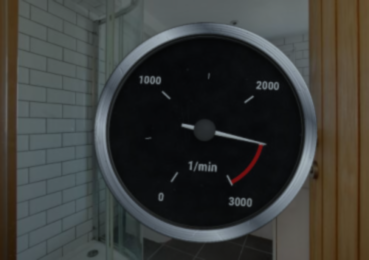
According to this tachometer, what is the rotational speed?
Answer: 2500 rpm
